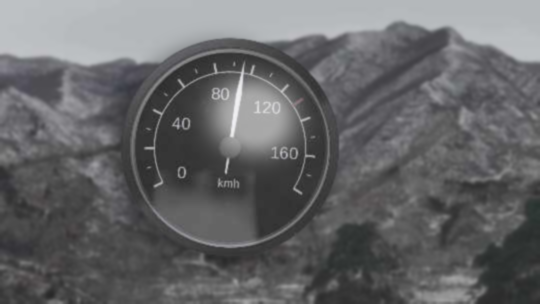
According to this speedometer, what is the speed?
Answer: 95 km/h
